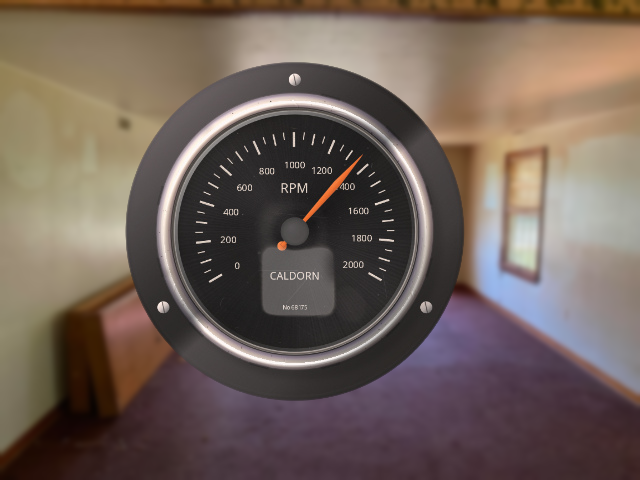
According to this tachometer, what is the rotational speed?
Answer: 1350 rpm
